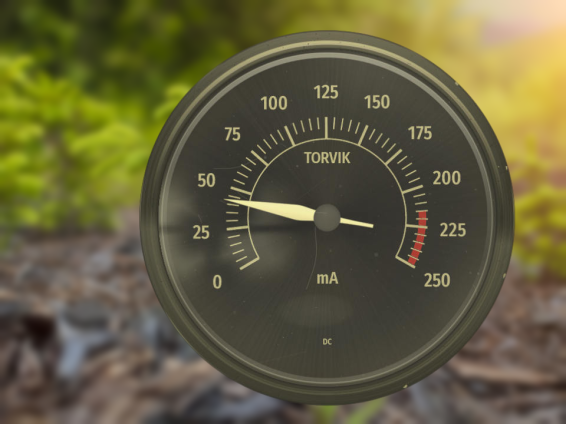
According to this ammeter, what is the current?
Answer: 42.5 mA
